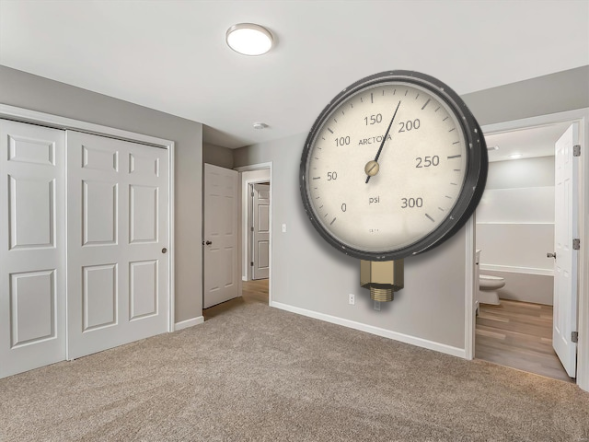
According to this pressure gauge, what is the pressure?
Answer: 180 psi
